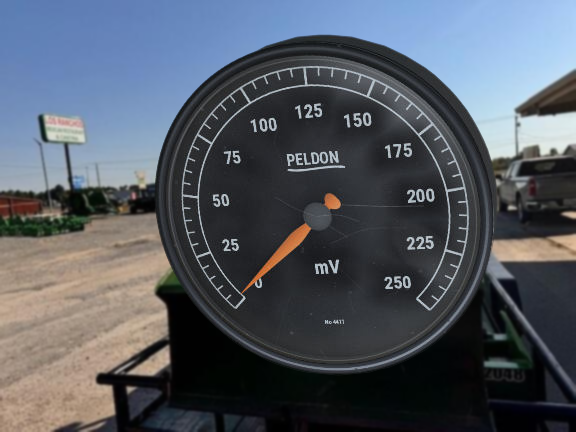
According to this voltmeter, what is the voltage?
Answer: 2.5 mV
